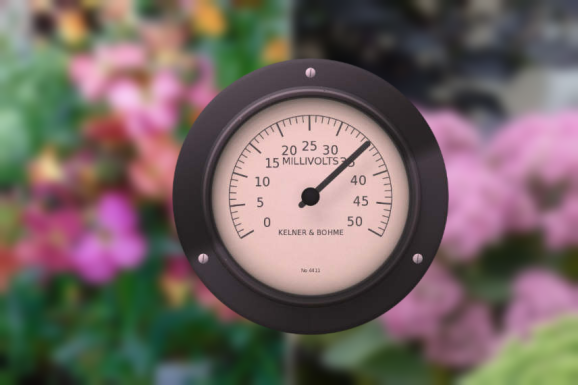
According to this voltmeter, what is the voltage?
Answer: 35 mV
